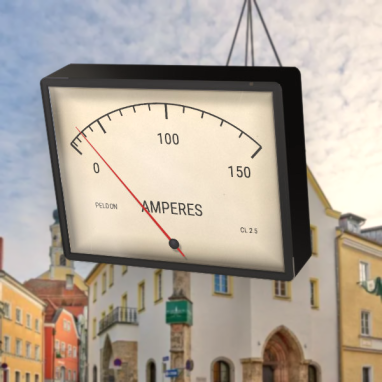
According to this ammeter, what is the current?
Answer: 30 A
